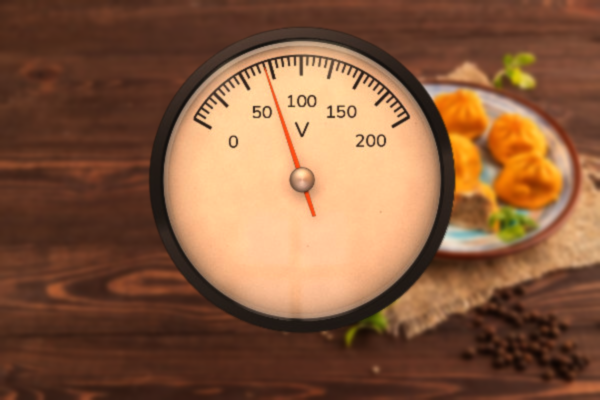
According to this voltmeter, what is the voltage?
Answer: 70 V
